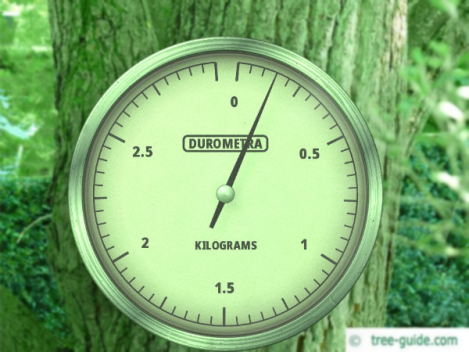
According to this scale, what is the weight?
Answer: 0.15 kg
